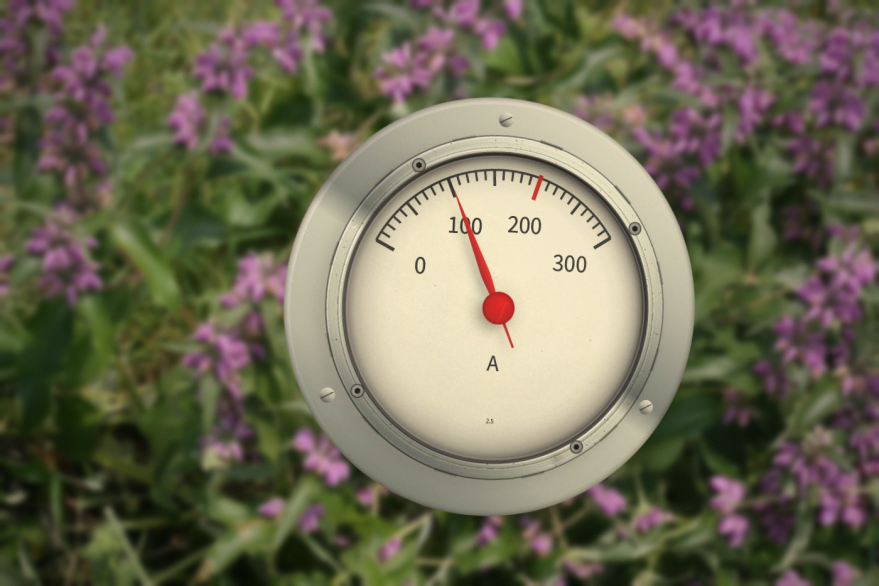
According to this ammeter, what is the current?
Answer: 100 A
